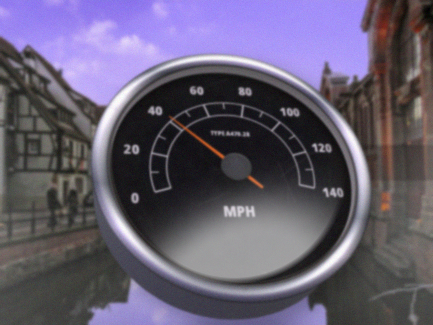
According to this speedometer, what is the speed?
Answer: 40 mph
